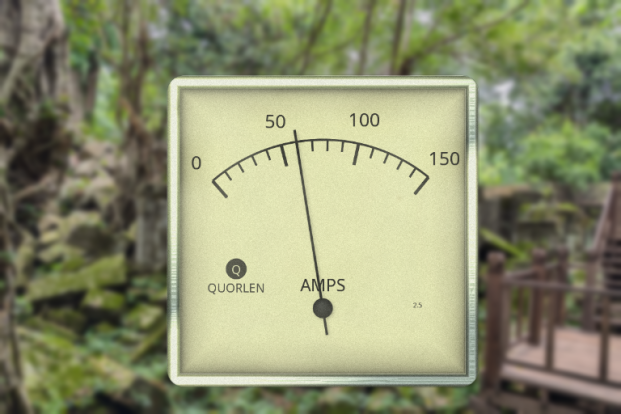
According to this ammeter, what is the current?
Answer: 60 A
